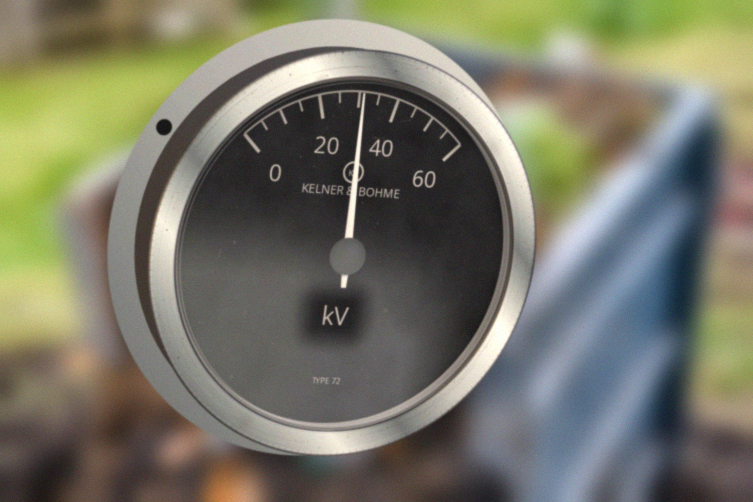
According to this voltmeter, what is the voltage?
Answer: 30 kV
